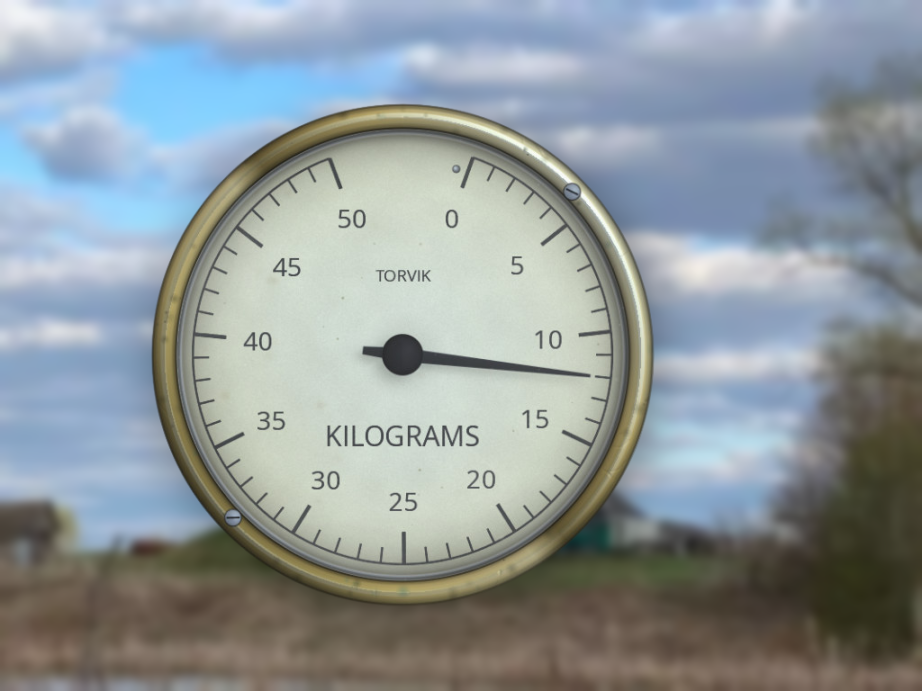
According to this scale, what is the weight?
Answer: 12 kg
